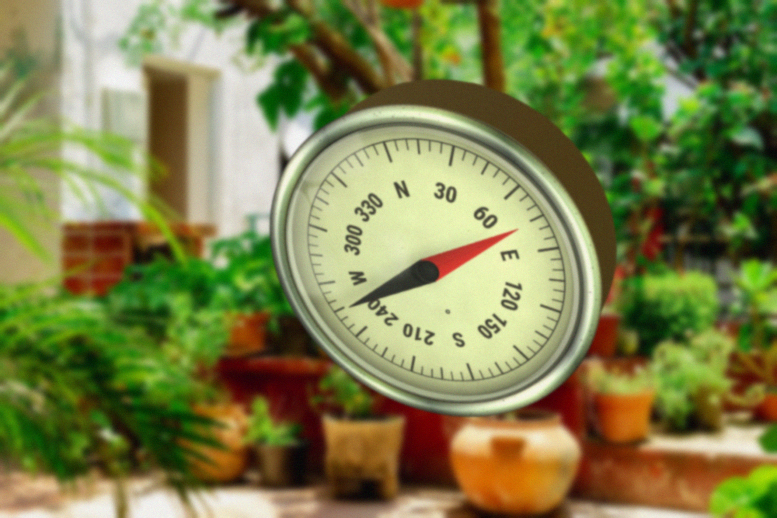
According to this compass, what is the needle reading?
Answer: 75 °
